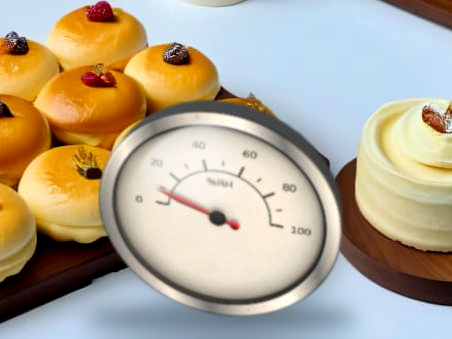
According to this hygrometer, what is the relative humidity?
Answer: 10 %
